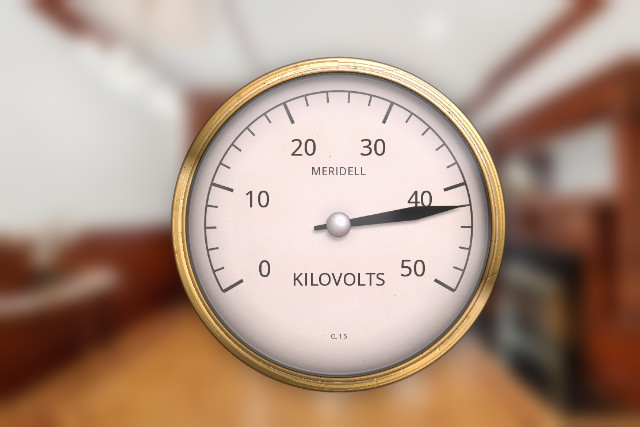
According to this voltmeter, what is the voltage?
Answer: 42 kV
